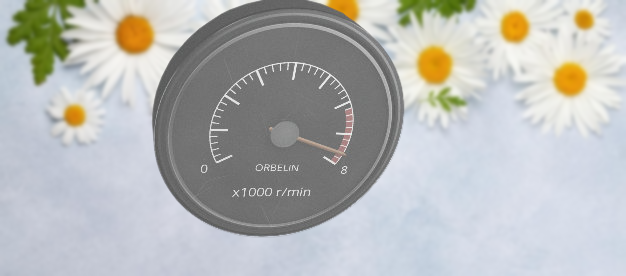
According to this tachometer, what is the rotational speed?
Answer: 7600 rpm
